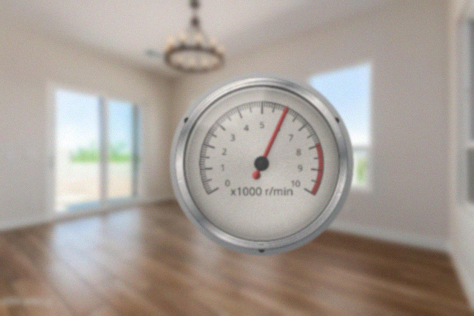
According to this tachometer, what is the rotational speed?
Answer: 6000 rpm
